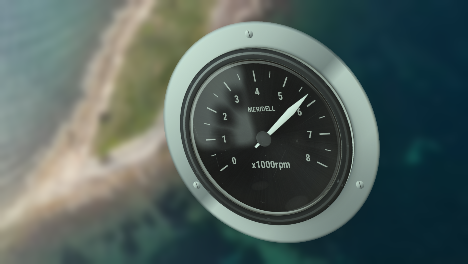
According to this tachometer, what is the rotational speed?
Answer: 5750 rpm
